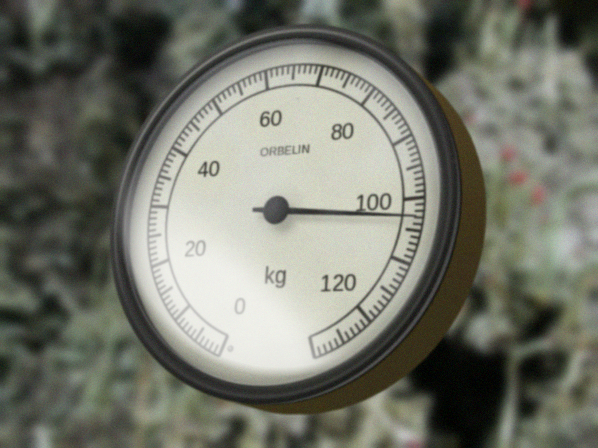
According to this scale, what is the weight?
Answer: 103 kg
